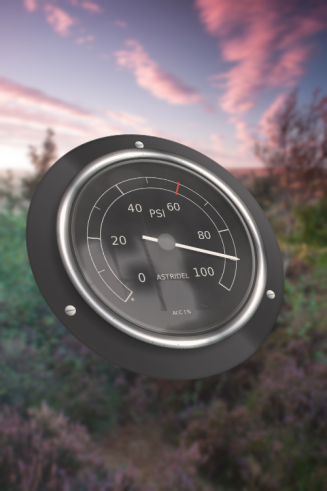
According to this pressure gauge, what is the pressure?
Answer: 90 psi
